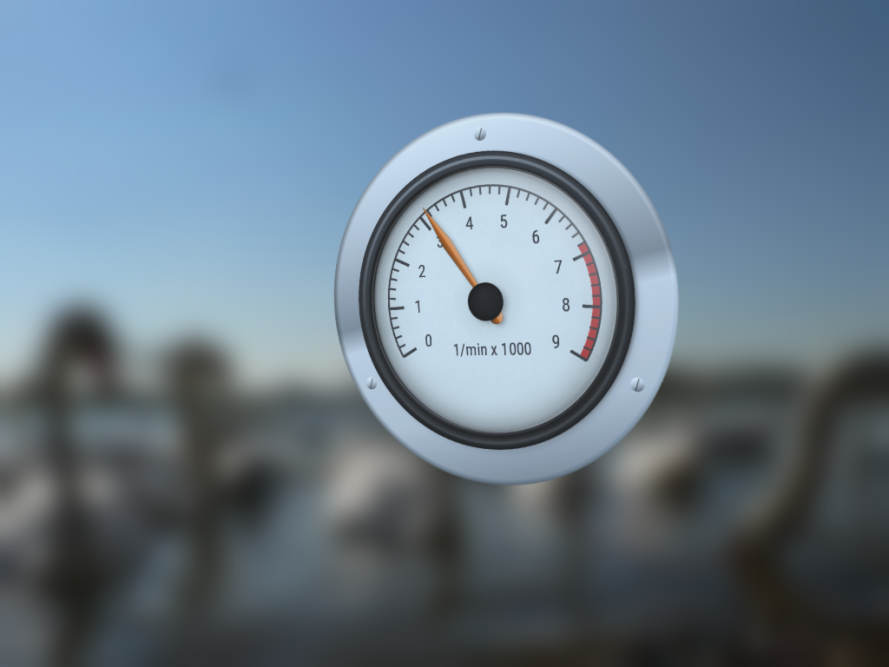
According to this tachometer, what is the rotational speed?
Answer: 3200 rpm
